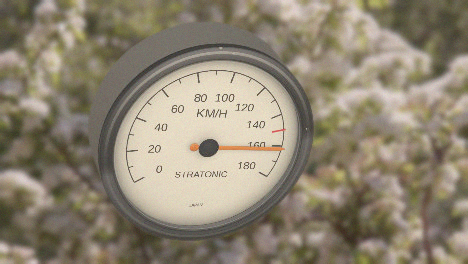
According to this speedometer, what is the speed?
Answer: 160 km/h
